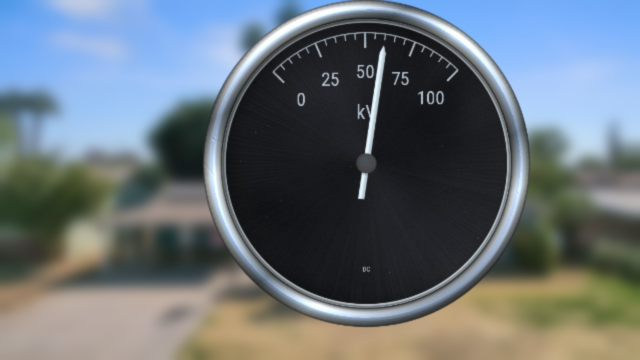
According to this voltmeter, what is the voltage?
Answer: 60 kV
